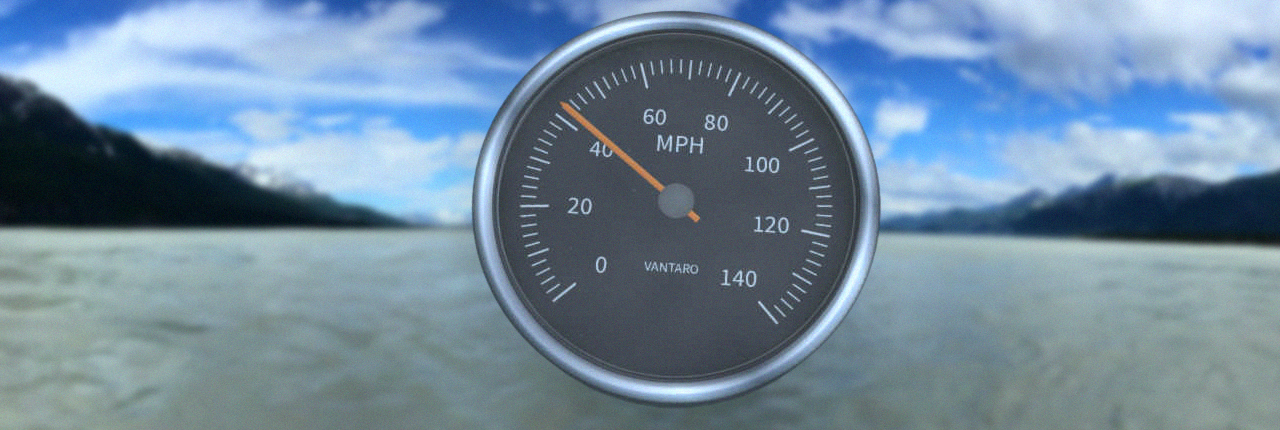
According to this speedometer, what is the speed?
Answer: 42 mph
